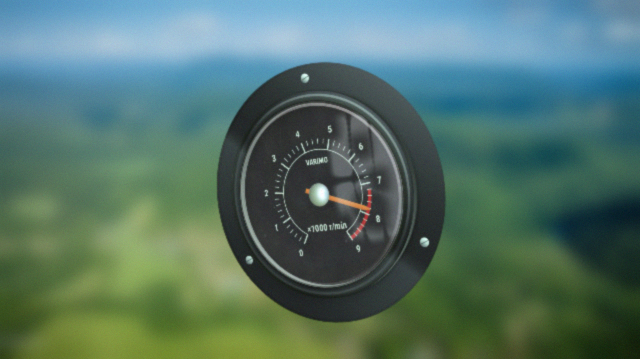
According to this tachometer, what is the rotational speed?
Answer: 7800 rpm
